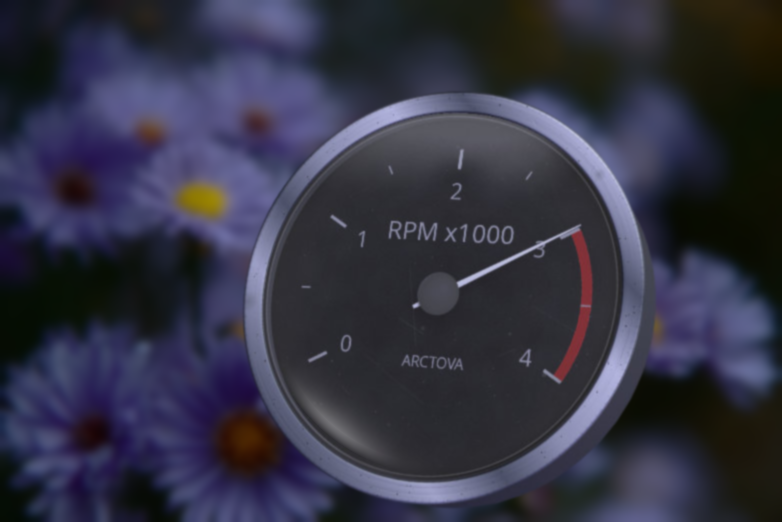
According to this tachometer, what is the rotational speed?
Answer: 3000 rpm
